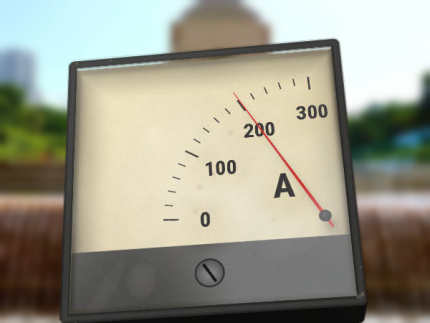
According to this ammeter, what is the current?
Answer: 200 A
